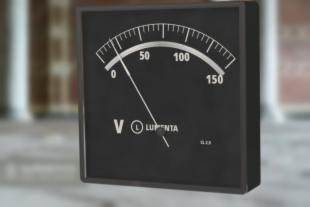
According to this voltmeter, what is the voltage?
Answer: 20 V
